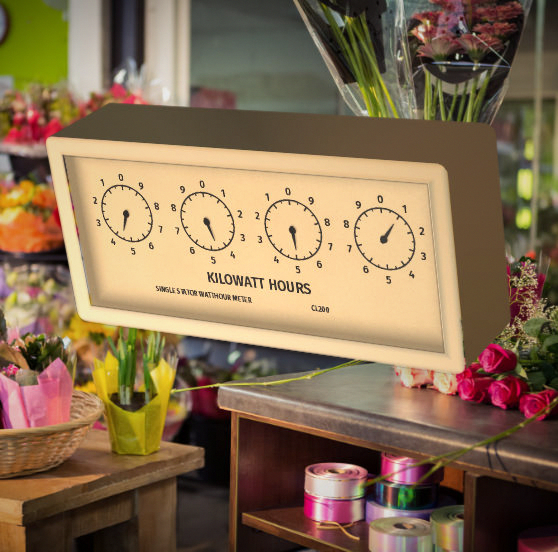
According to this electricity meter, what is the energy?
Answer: 4451 kWh
